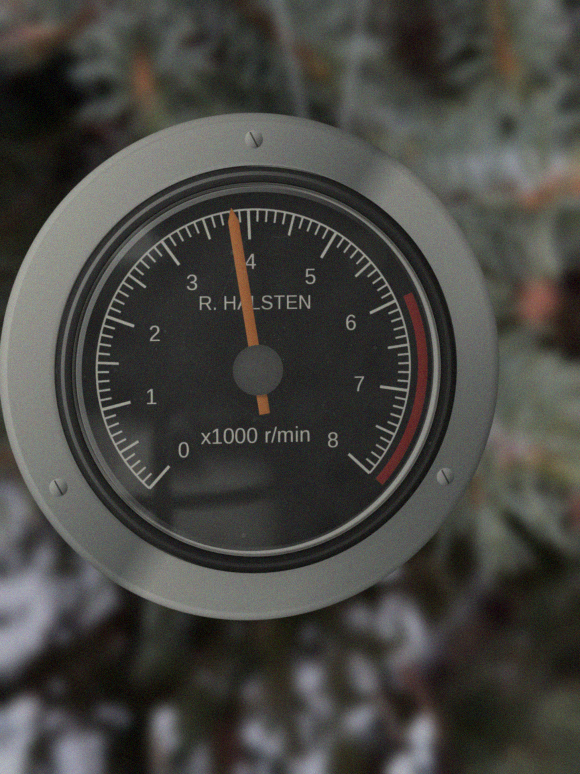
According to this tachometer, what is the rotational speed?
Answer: 3800 rpm
